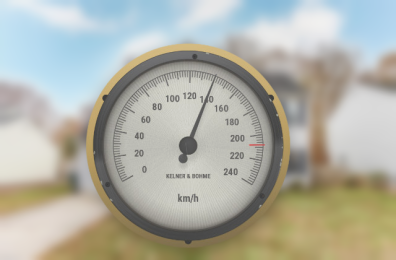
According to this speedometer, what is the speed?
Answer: 140 km/h
